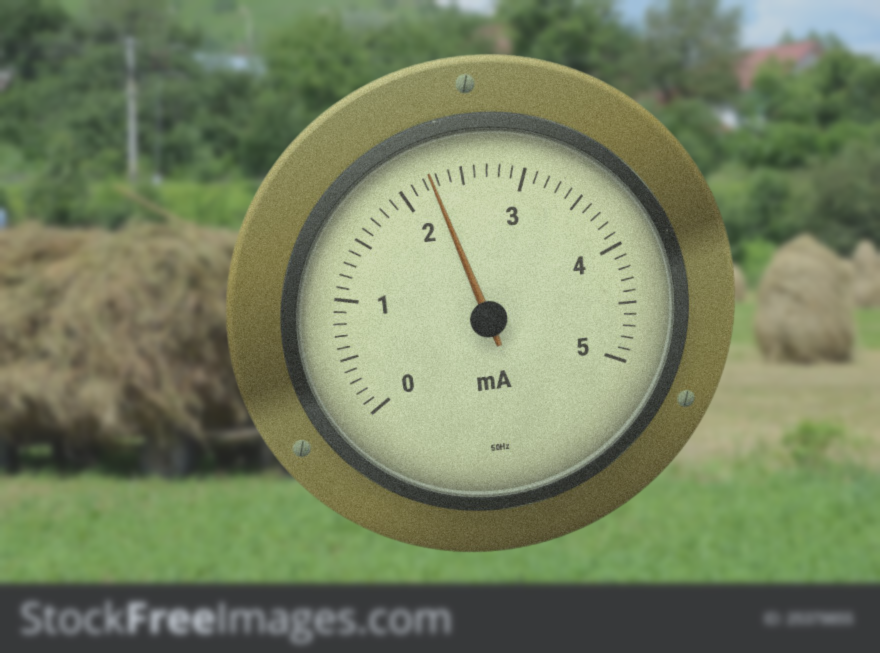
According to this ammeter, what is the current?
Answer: 2.25 mA
